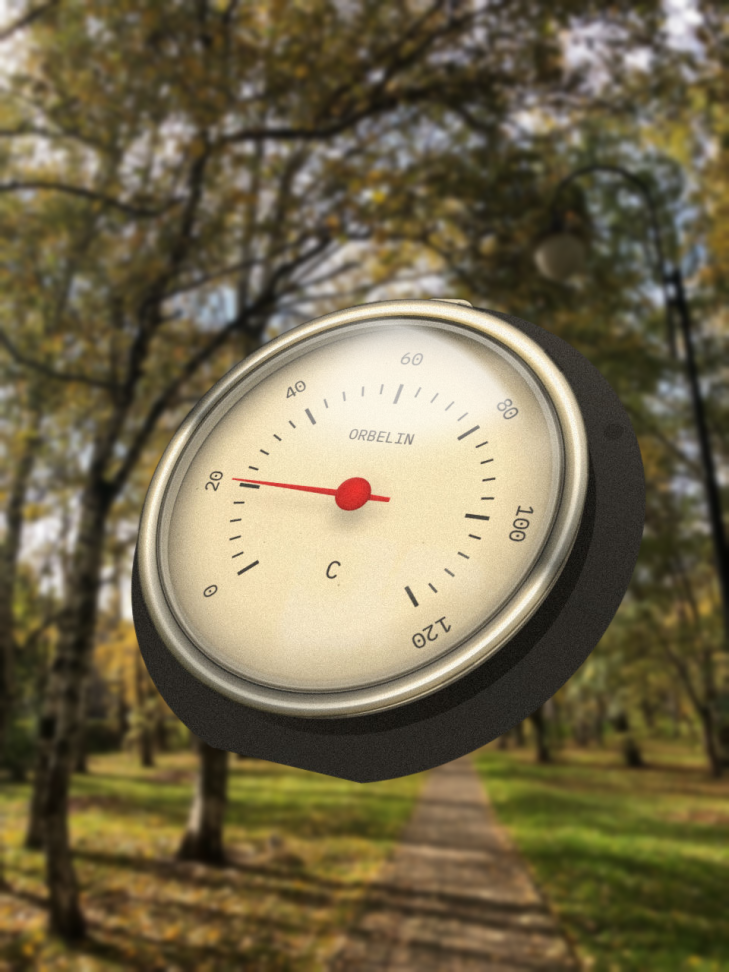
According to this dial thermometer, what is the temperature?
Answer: 20 °C
